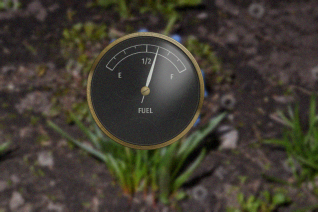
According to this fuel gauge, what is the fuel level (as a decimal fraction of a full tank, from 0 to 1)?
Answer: 0.625
